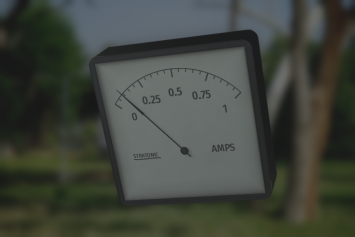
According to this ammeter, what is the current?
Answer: 0.1 A
